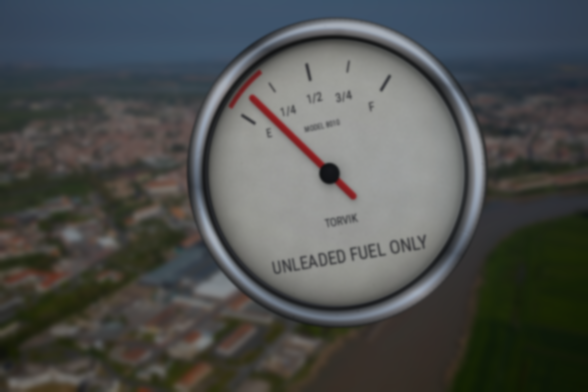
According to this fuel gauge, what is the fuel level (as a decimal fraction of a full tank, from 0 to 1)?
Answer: 0.125
